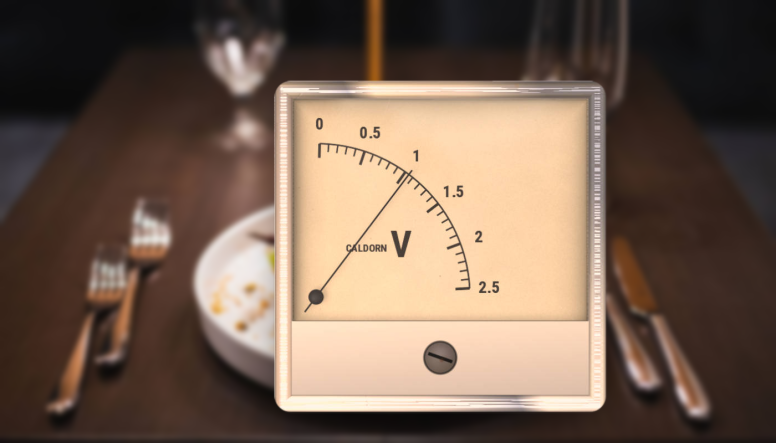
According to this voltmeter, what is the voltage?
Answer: 1.05 V
